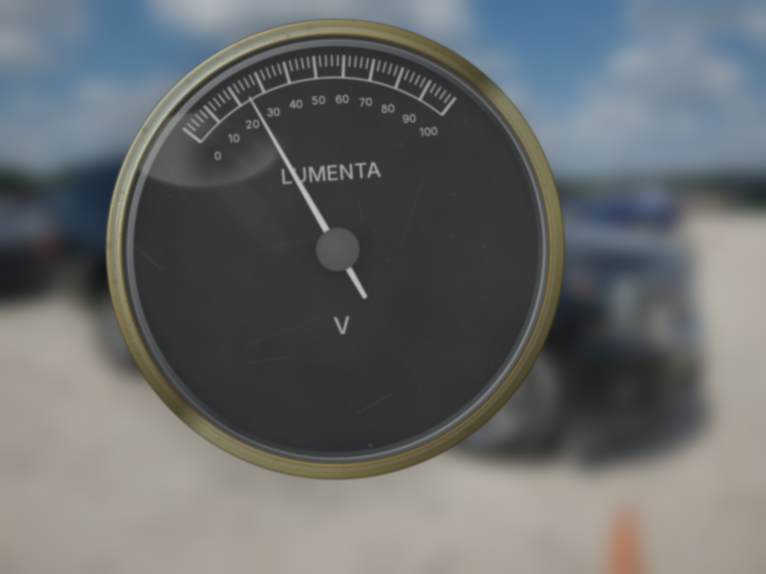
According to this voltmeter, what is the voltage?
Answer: 24 V
